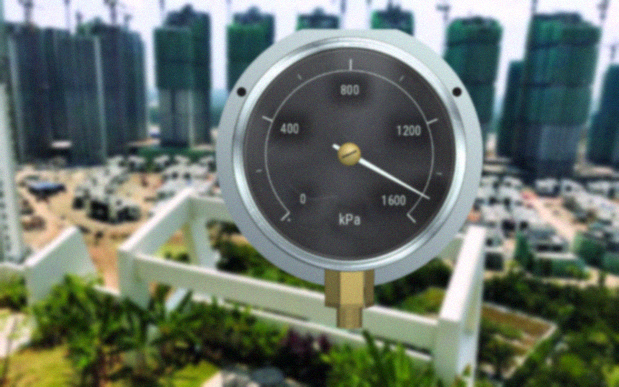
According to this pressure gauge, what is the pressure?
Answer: 1500 kPa
